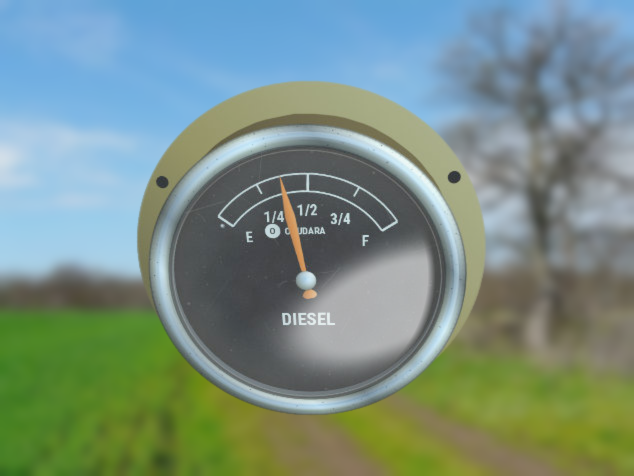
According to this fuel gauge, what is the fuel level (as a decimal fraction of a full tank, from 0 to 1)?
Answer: 0.375
